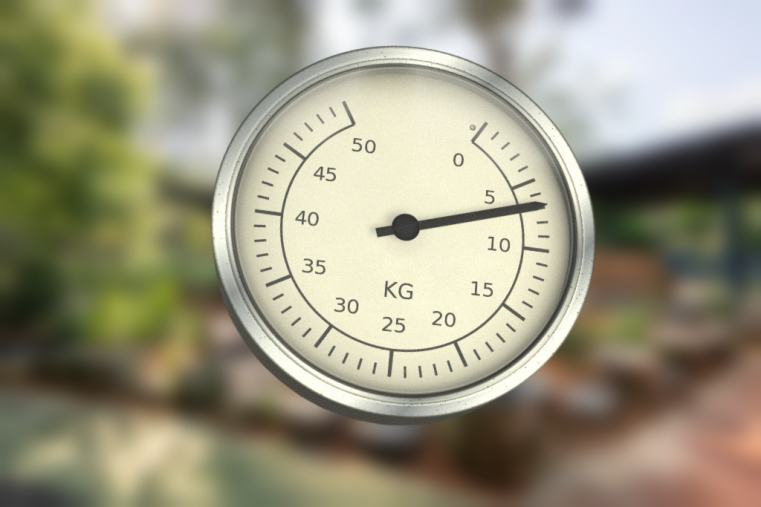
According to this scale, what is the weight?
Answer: 7 kg
